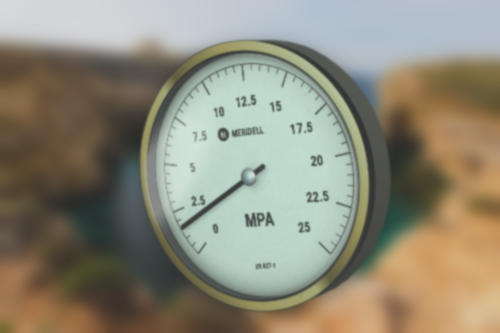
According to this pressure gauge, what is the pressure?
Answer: 1.5 MPa
